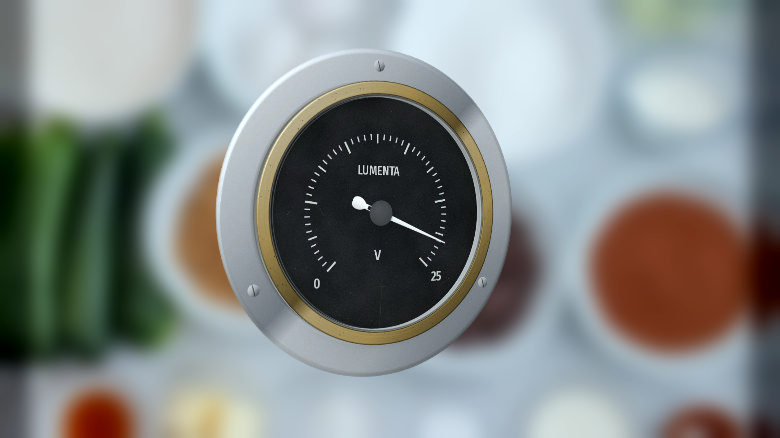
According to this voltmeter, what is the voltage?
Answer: 23 V
